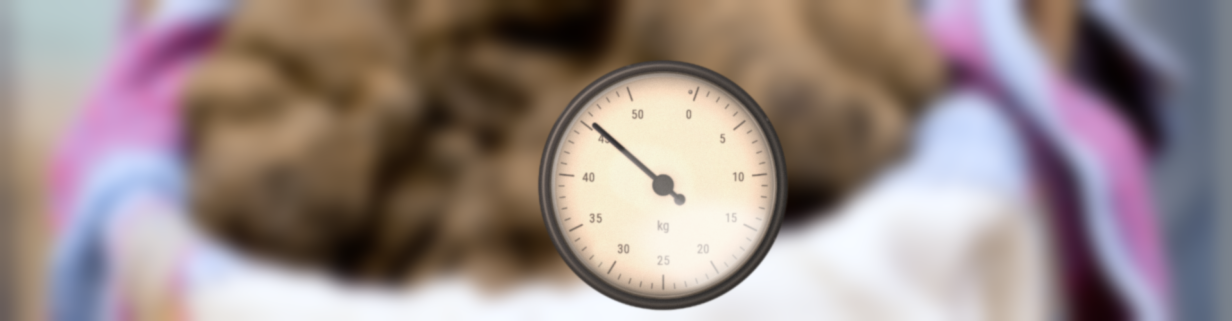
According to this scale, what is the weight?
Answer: 45.5 kg
